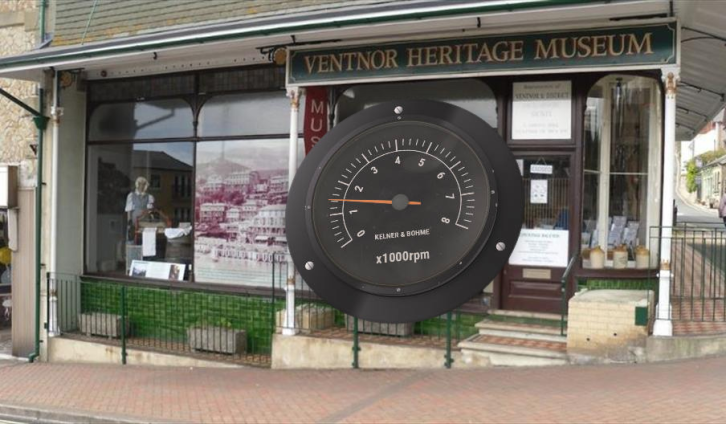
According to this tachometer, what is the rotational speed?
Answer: 1400 rpm
